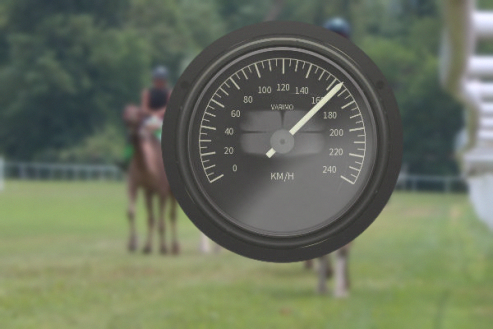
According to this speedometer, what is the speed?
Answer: 165 km/h
